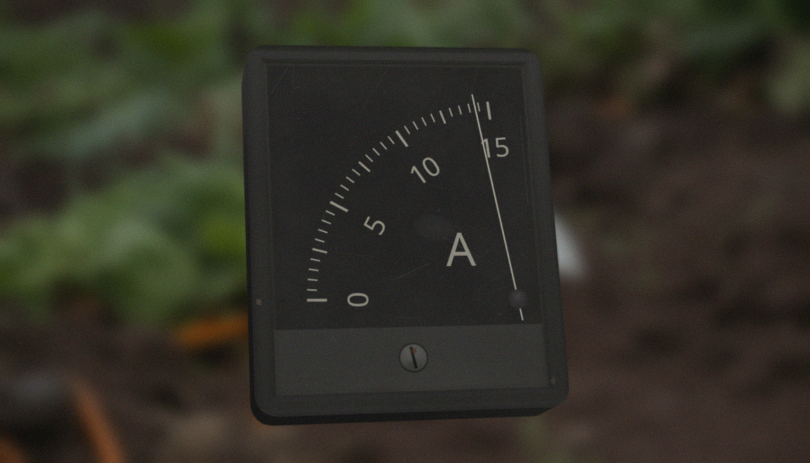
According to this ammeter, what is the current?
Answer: 14.25 A
